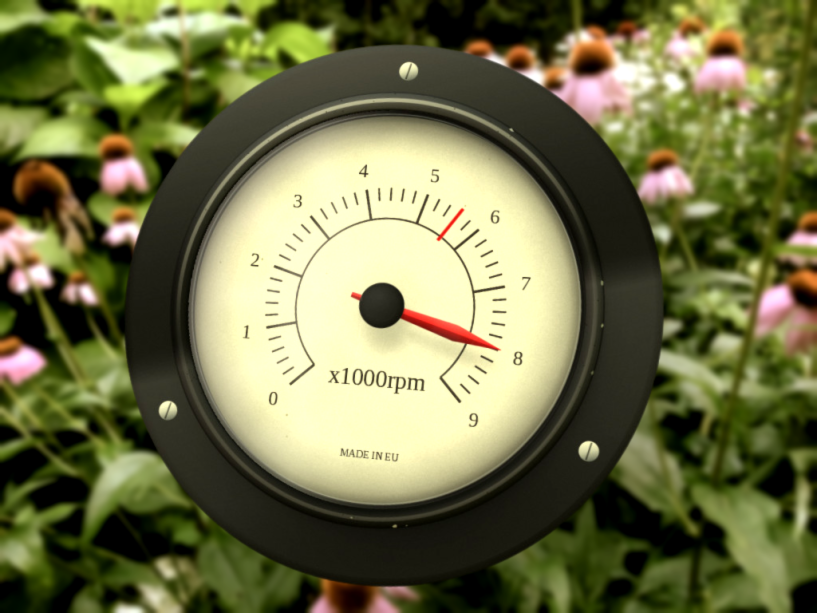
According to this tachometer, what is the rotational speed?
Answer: 8000 rpm
